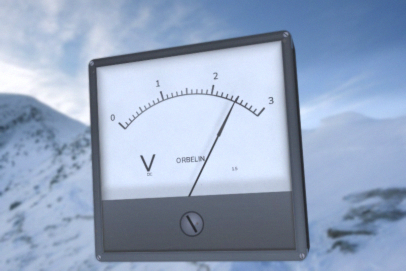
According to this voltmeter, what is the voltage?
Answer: 2.5 V
